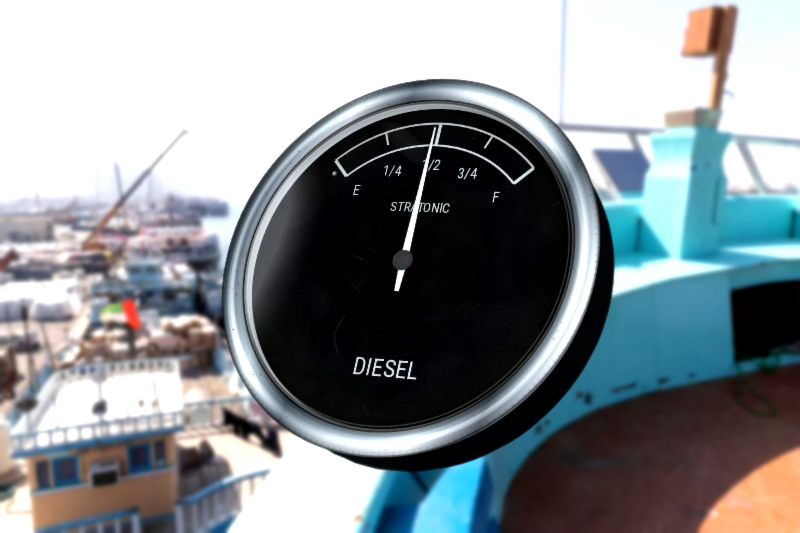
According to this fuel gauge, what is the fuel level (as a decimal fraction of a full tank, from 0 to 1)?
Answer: 0.5
